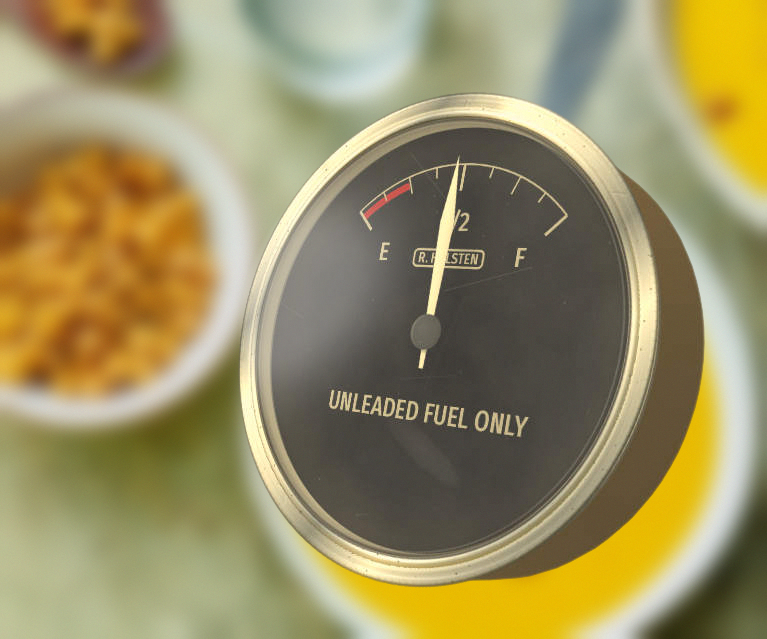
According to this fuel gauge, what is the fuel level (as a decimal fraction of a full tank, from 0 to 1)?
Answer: 0.5
